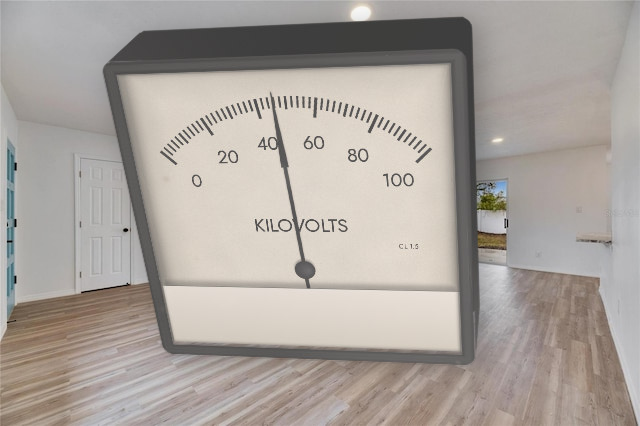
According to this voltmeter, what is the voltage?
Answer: 46 kV
